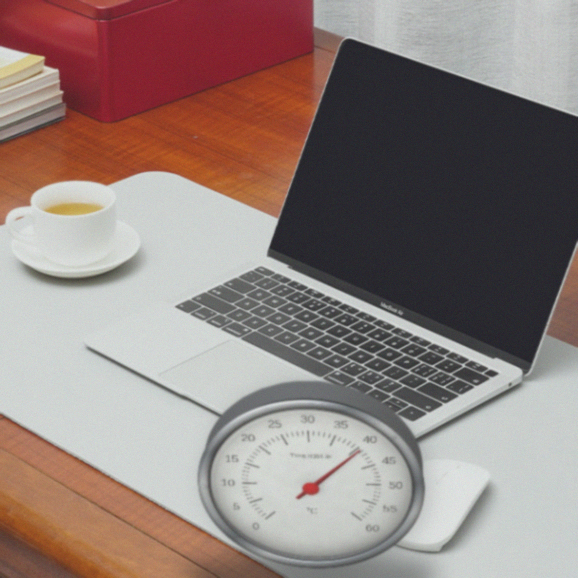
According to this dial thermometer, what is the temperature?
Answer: 40 °C
